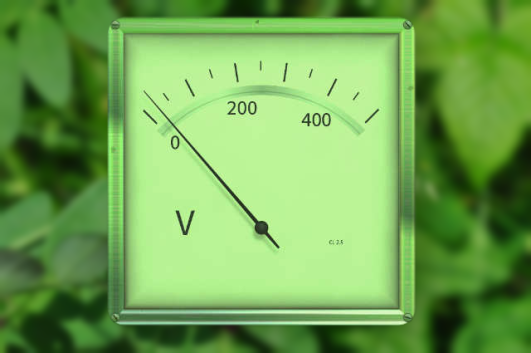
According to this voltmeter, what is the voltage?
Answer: 25 V
